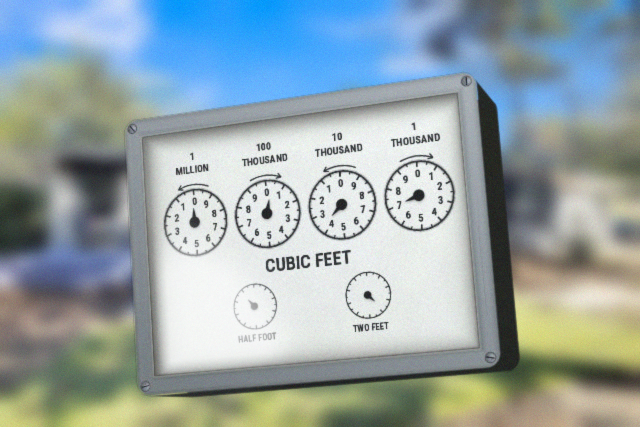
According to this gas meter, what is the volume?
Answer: 3700 ft³
